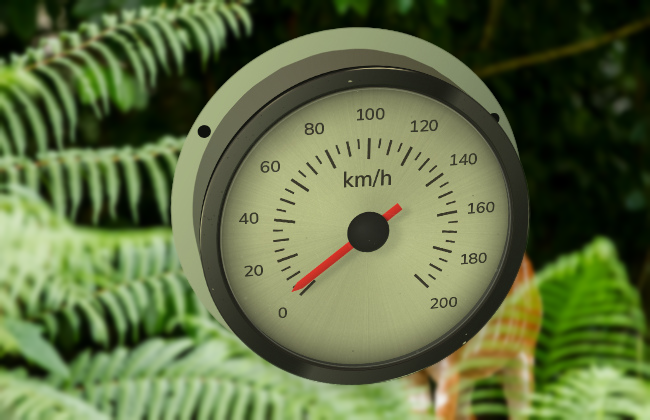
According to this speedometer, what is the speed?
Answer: 5 km/h
